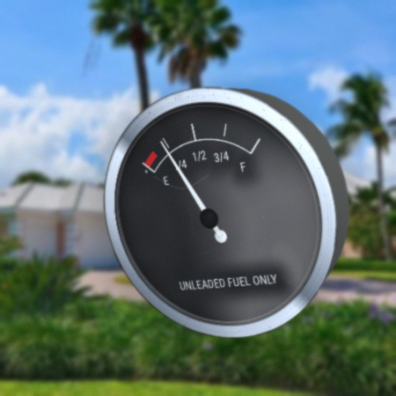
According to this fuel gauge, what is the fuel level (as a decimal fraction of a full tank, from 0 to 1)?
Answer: 0.25
